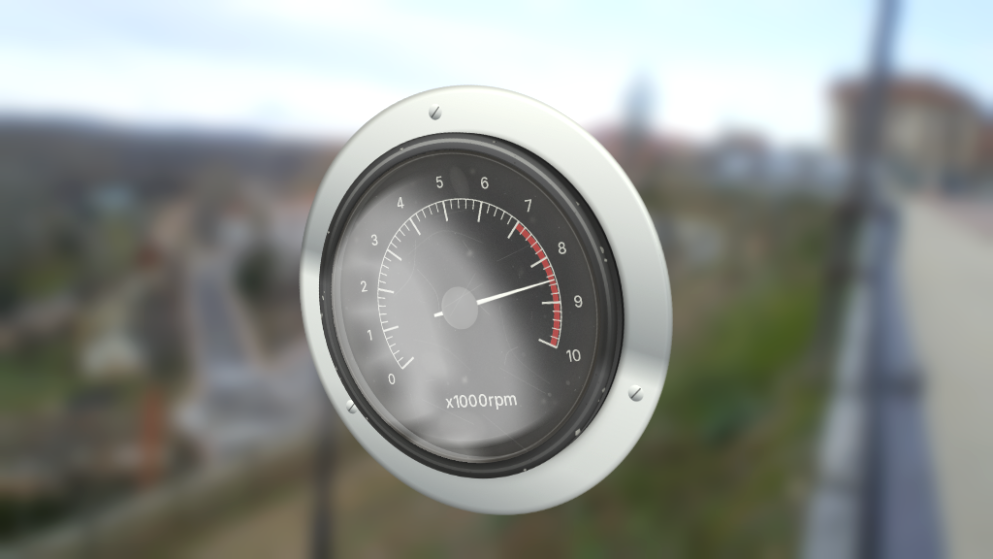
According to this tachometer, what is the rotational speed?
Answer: 8500 rpm
